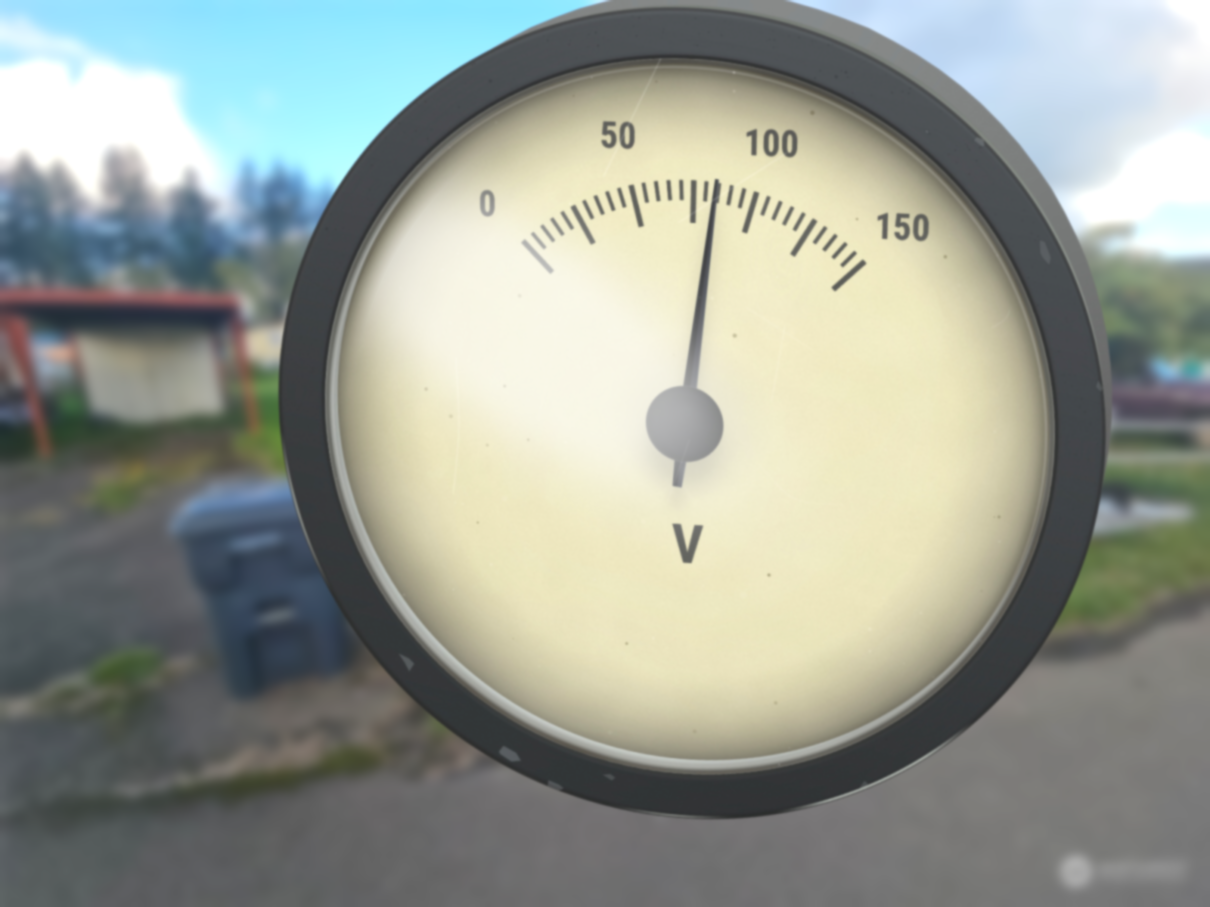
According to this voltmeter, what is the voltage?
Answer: 85 V
